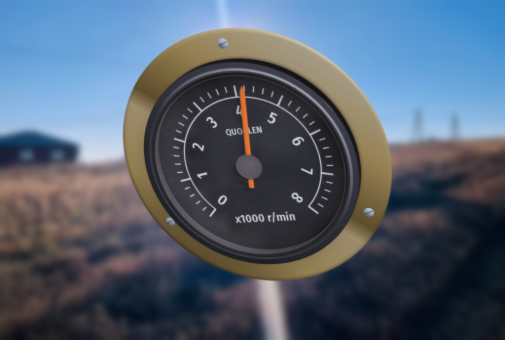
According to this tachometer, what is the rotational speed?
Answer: 4200 rpm
